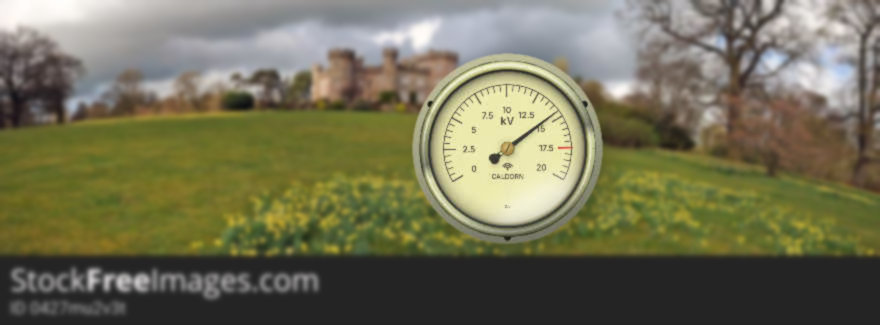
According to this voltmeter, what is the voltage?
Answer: 14.5 kV
